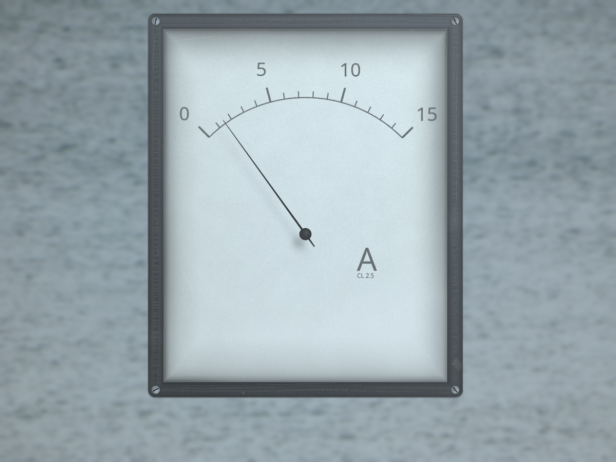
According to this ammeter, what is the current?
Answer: 1.5 A
